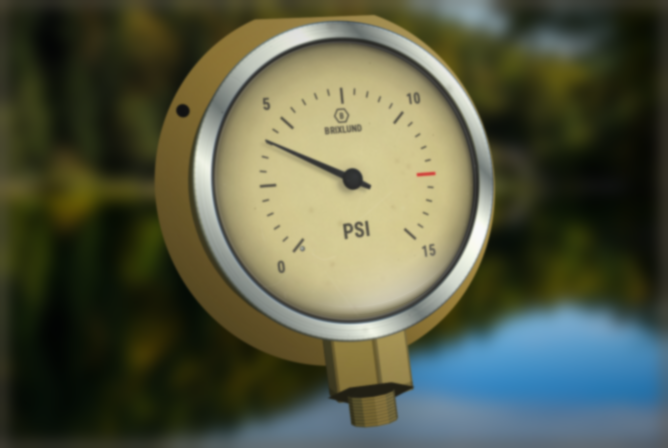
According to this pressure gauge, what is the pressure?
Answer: 4 psi
